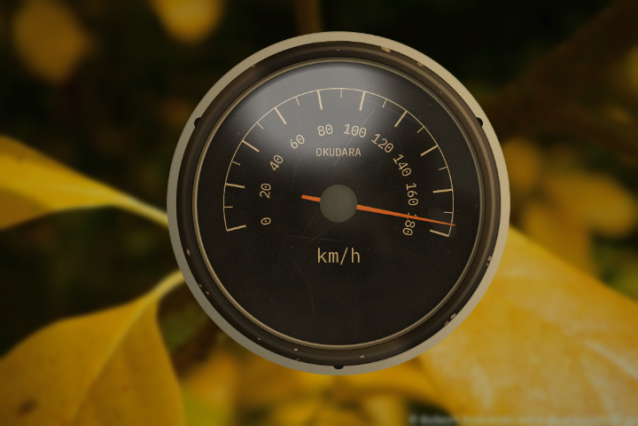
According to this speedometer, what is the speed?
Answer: 175 km/h
